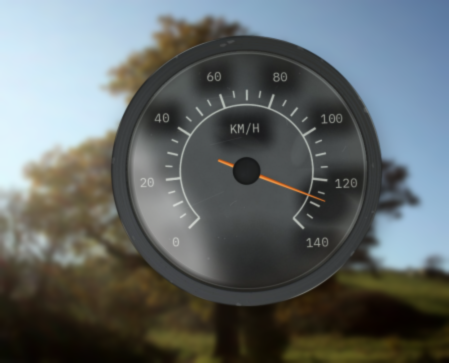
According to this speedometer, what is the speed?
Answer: 127.5 km/h
